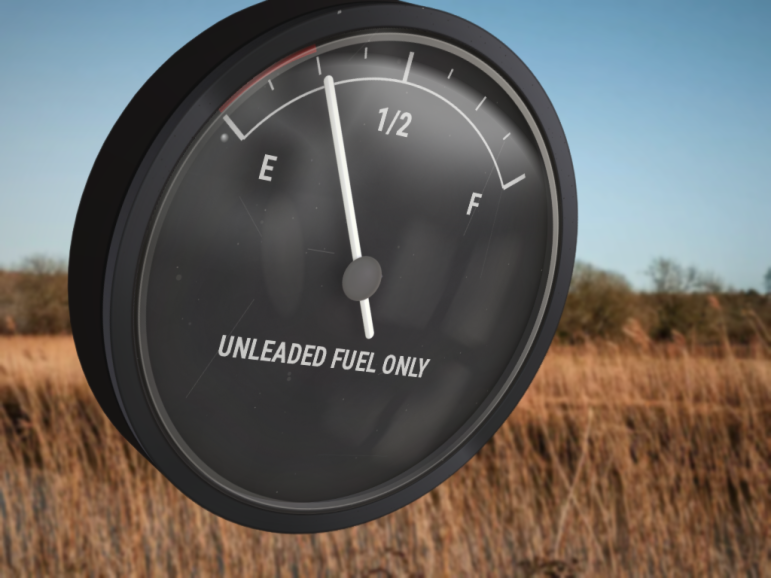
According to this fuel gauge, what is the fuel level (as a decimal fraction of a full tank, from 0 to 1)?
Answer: 0.25
